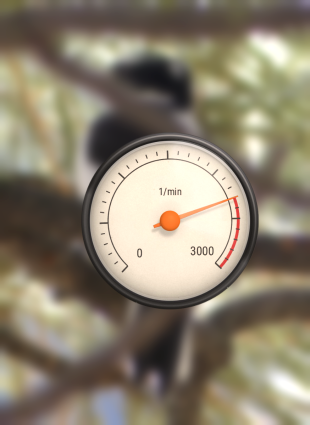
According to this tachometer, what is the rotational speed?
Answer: 2300 rpm
